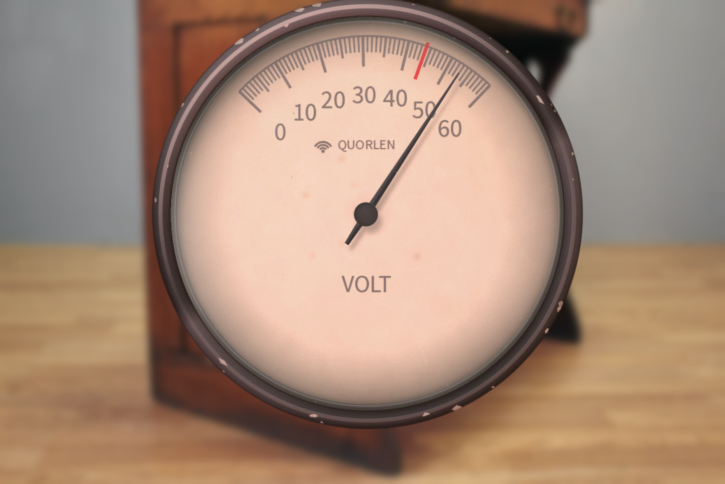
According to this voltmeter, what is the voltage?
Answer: 53 V
